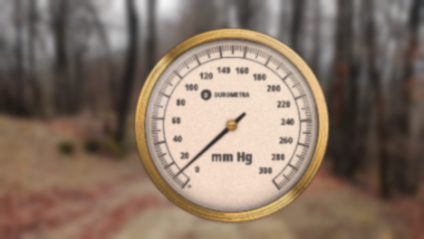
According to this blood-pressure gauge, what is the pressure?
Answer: 10 mmHg
